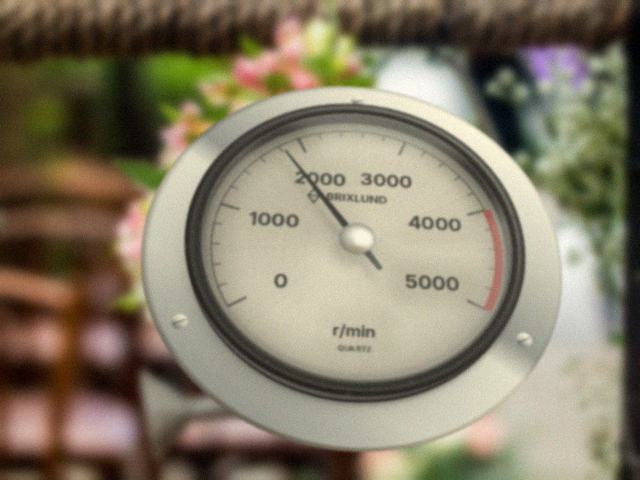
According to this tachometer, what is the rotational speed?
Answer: 1800 rpm
